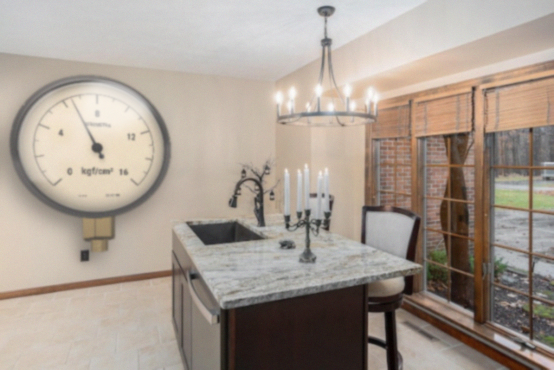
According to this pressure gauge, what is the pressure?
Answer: 6.5 kg/cm²
